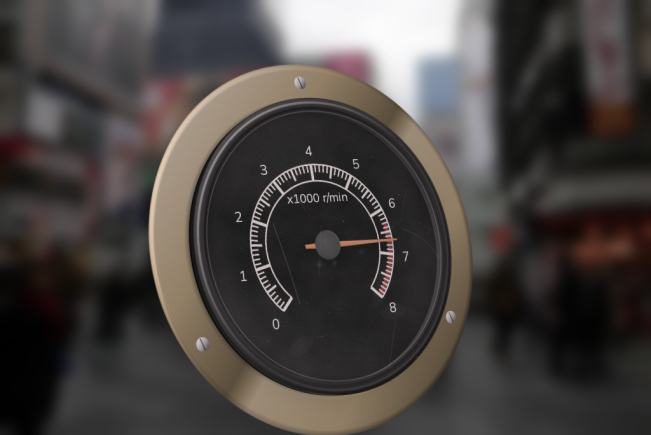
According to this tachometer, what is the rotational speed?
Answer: 6700 rpm
